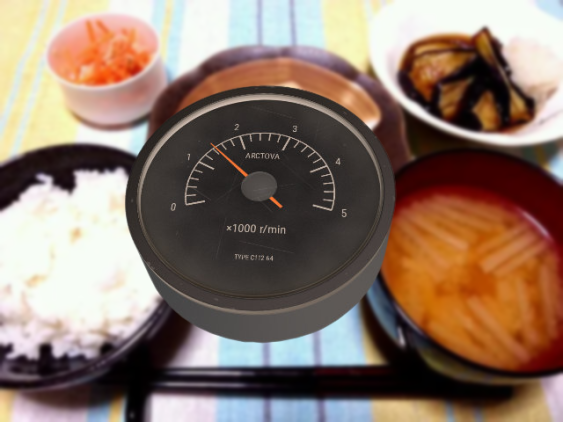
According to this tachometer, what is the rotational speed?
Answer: 1400 rpm
